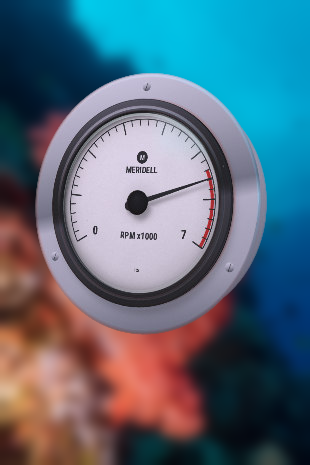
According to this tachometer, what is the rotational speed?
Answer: 5600 rpm
